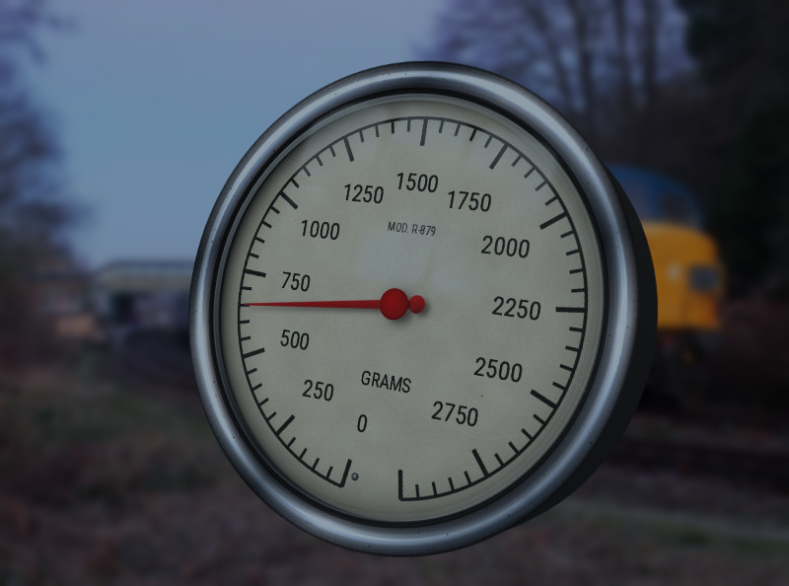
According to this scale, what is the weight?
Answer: 650 g
